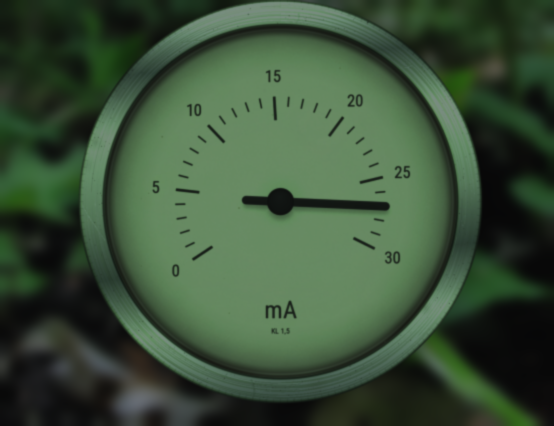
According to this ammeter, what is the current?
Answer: 27 mA
